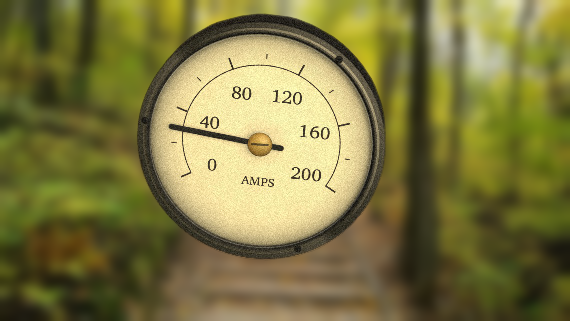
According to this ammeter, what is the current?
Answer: 30 A
